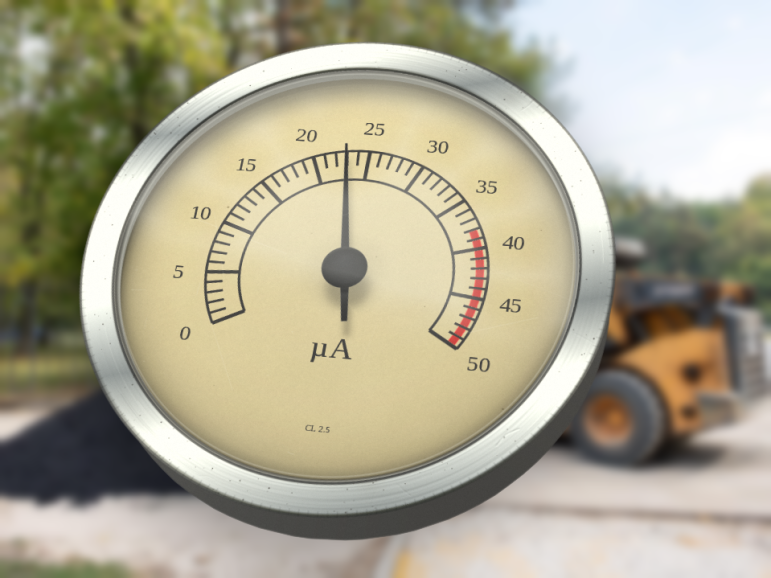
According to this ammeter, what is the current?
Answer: 23 µA
